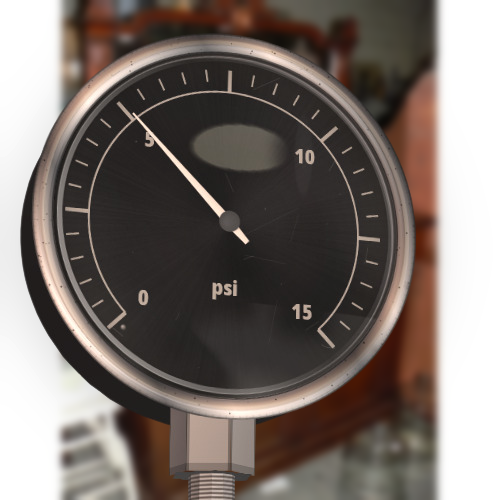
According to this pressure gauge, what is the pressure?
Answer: 5 psi
